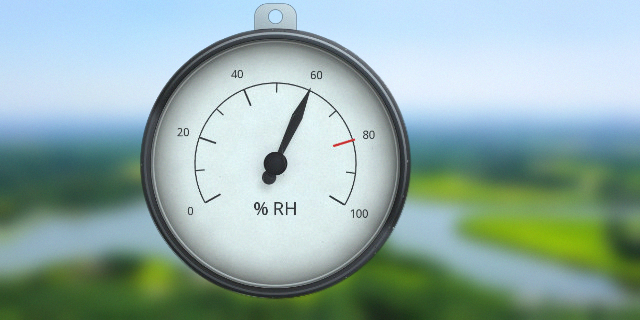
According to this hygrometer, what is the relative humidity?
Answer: 60 %
